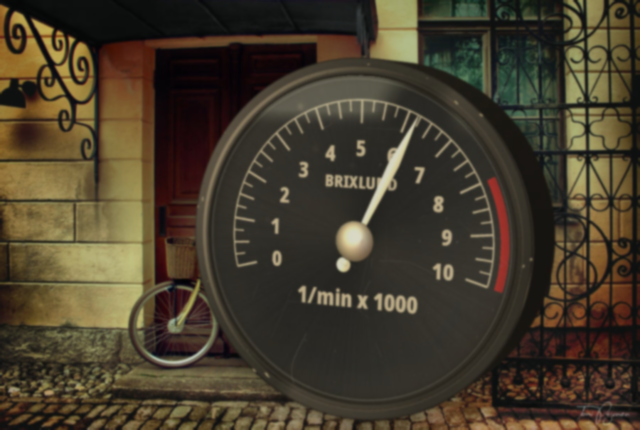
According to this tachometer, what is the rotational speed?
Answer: 6250 rpm
